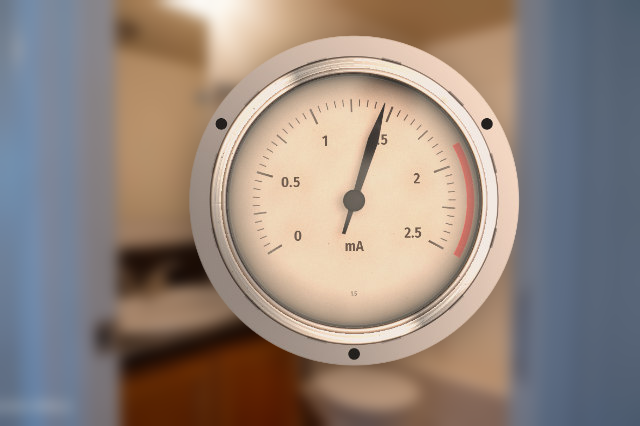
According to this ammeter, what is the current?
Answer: 1.45 mA
